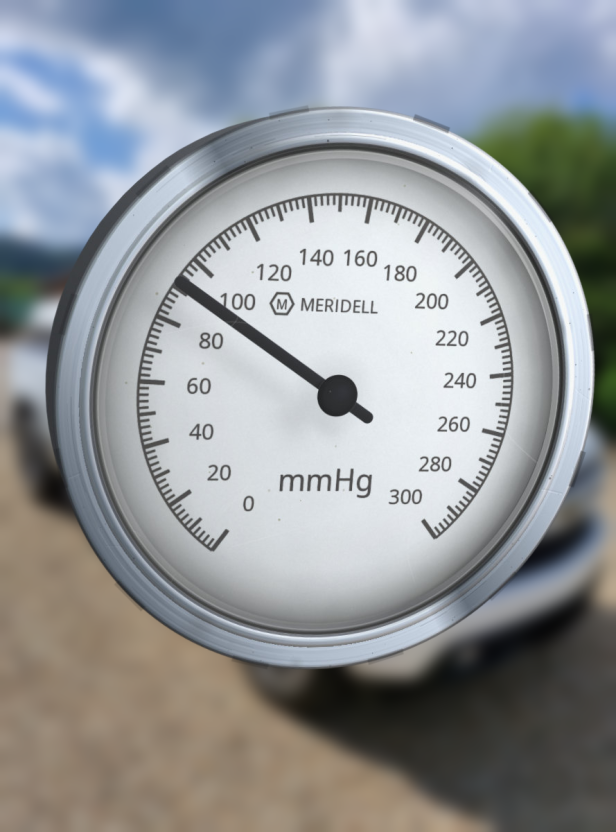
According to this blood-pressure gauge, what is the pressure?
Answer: 92 mmHg
